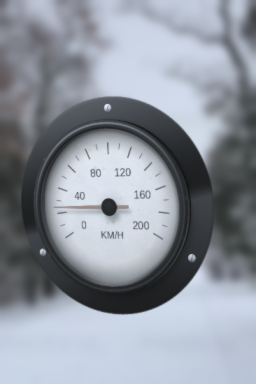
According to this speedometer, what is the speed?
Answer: 25 km/h
